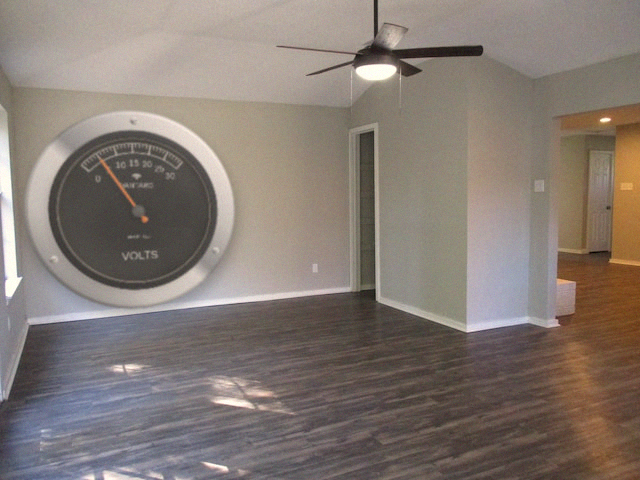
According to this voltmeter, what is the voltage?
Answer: 5 V
